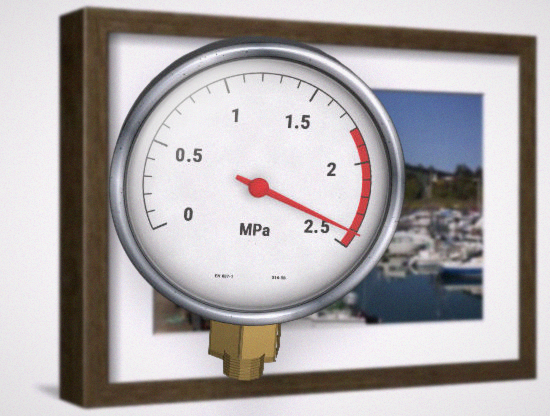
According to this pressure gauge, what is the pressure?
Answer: 2.4 MPa
